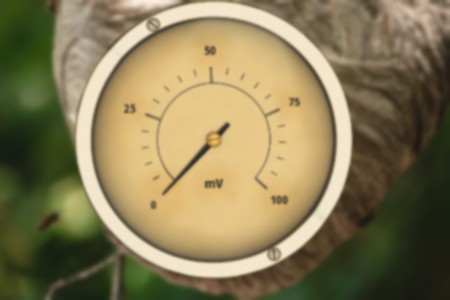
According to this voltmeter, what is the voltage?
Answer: 0 mV
